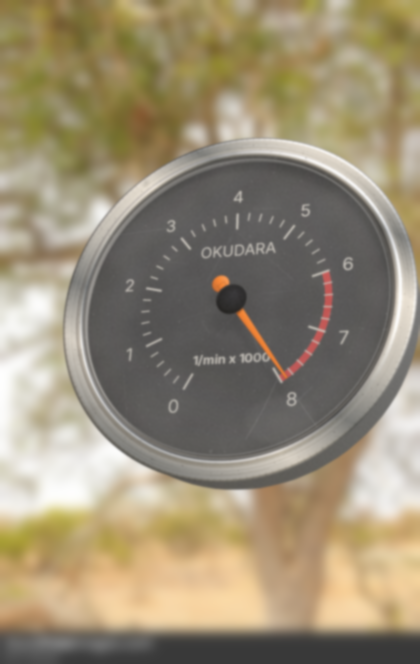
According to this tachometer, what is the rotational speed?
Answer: 7900 rpm
